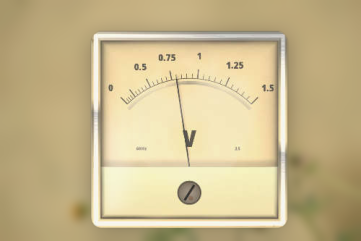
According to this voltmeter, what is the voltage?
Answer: 0.8 V
